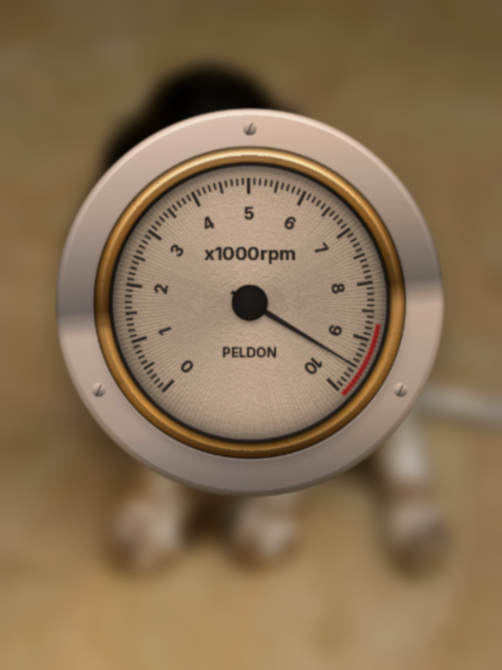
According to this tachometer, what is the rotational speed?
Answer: 9500 rpm
